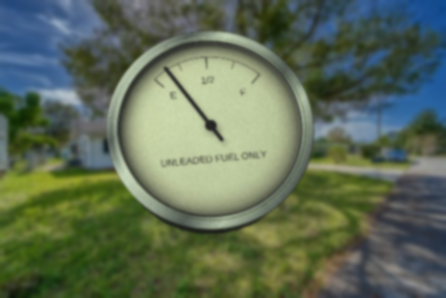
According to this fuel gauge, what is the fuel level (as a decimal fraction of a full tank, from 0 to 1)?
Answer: 0.125
